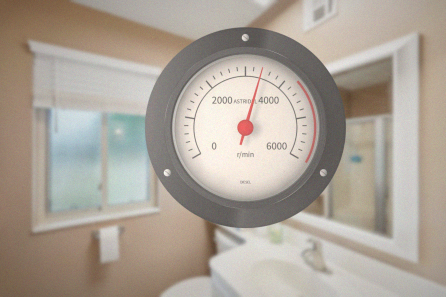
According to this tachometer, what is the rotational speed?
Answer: 3400 rpm
